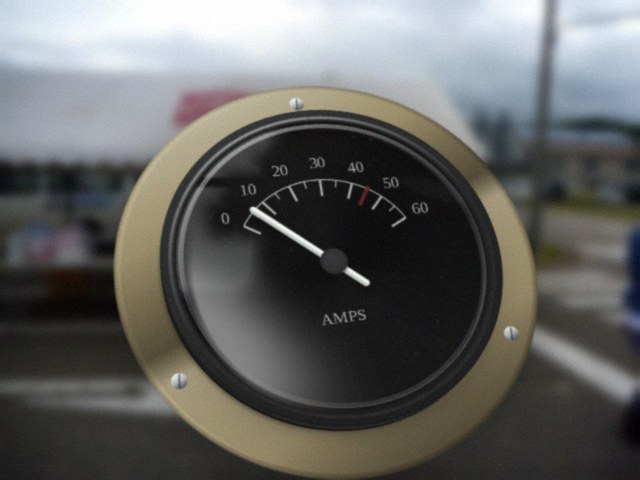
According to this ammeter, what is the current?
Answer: 5 A
